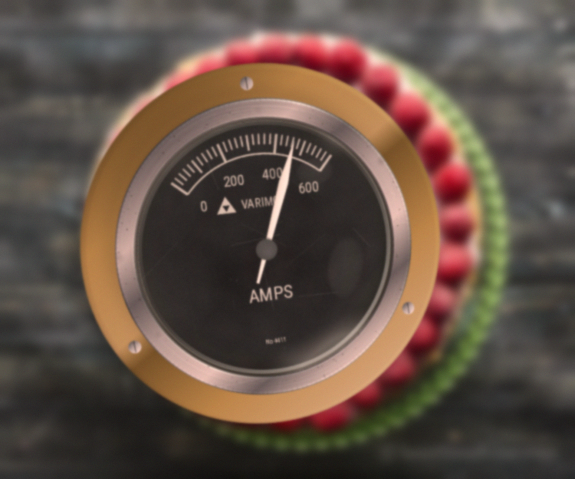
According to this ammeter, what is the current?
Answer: 460 A
